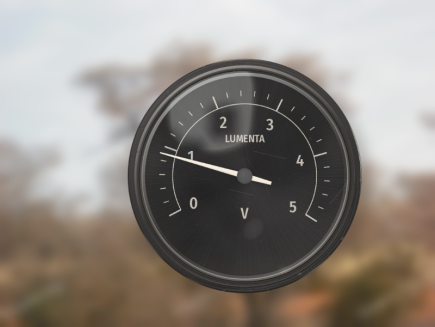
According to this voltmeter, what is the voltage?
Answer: 0.9 V
